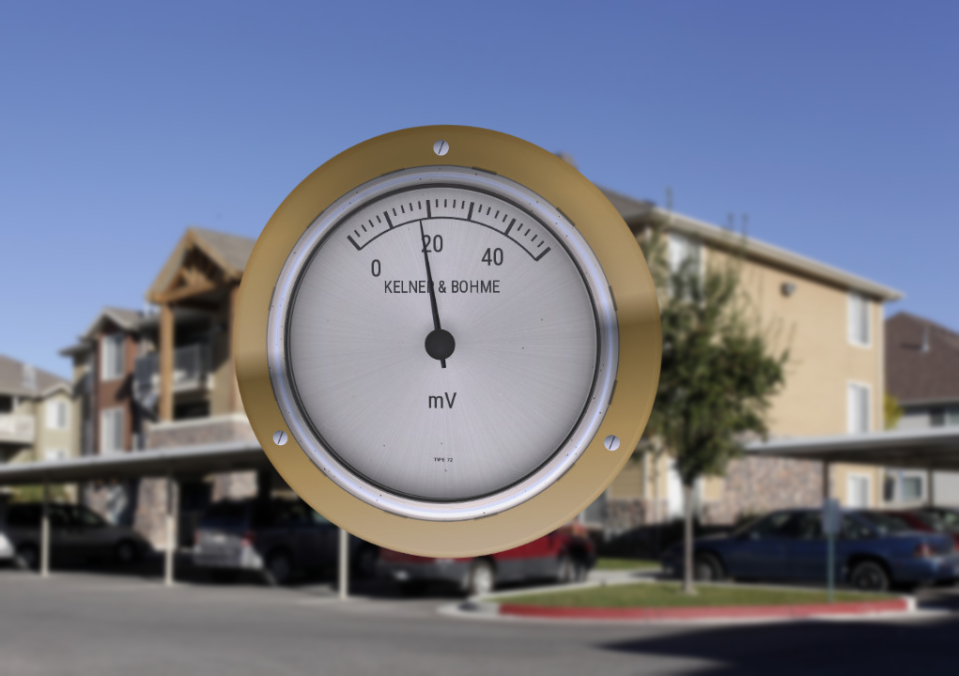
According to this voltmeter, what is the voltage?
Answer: 18 mV
